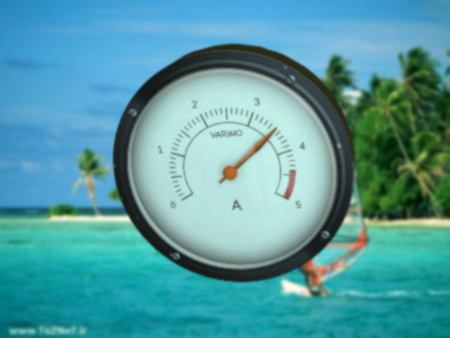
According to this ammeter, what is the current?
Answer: 3.5 A
